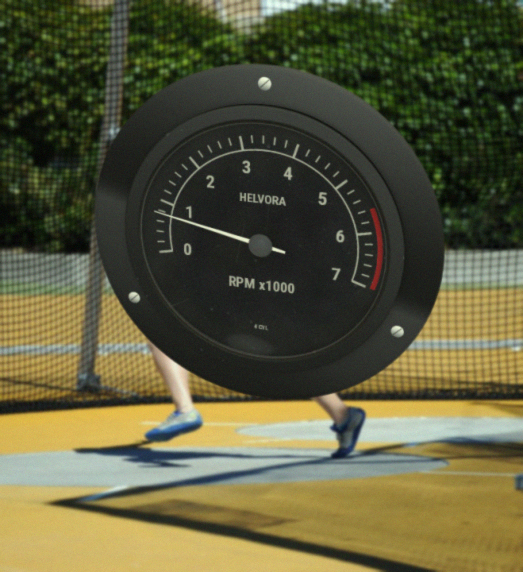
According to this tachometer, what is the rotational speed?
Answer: 800 rpm
